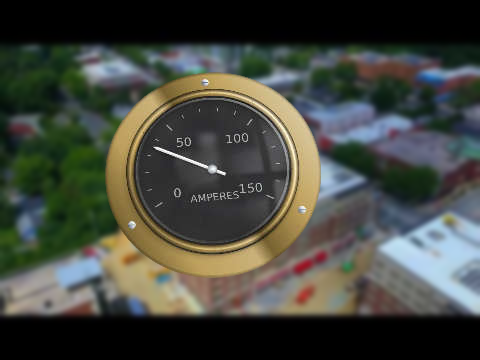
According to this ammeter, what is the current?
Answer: 35 A
